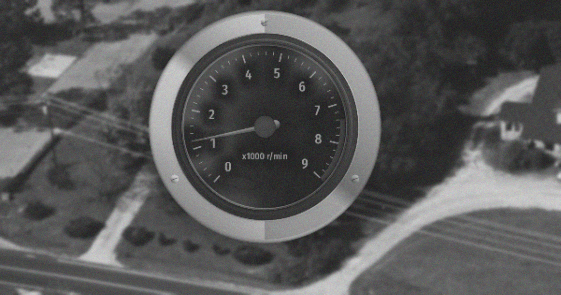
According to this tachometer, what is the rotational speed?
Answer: 1200 rpm
